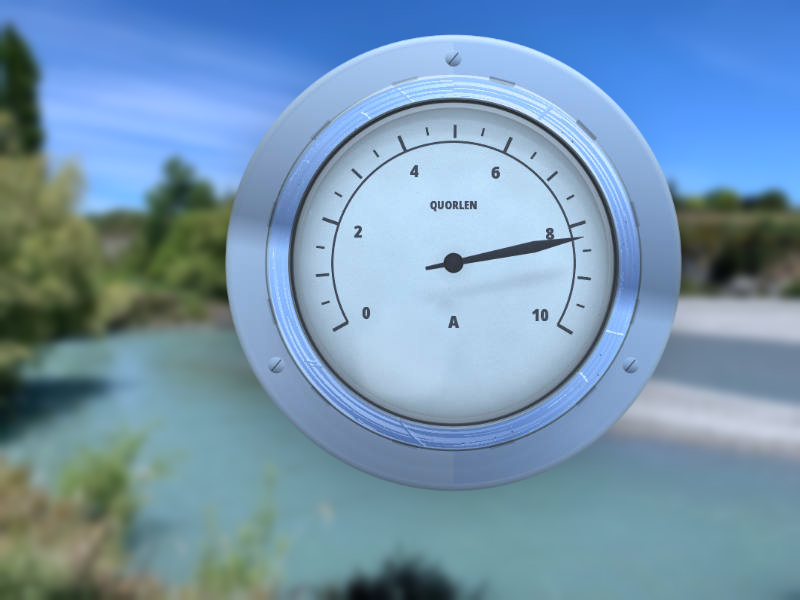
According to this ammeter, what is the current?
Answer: 8.25 A
